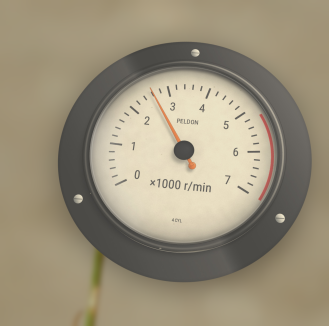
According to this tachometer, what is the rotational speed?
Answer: 2600 rpm
